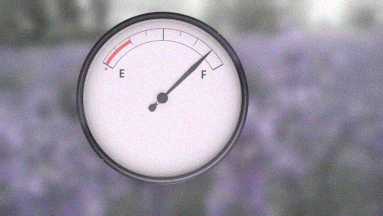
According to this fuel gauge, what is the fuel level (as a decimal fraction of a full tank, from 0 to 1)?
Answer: 0.875
